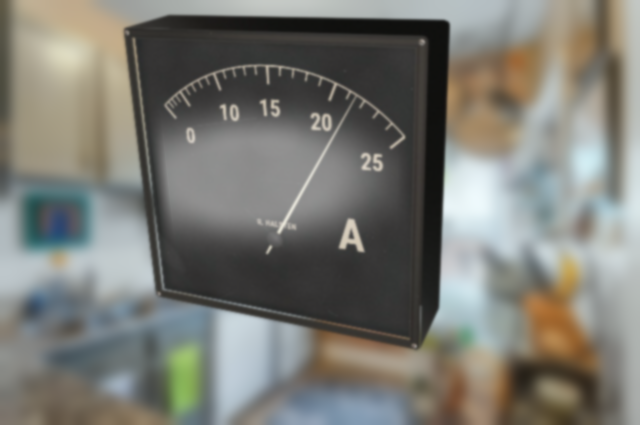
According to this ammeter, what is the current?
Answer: 21.5 A
